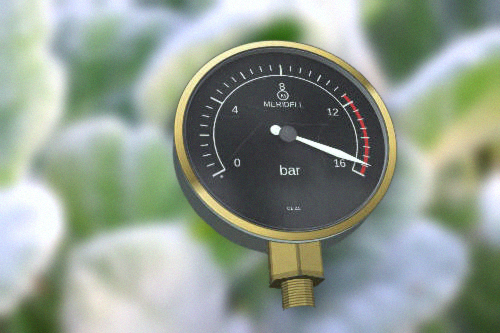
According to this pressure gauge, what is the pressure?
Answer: 15.5 bar
